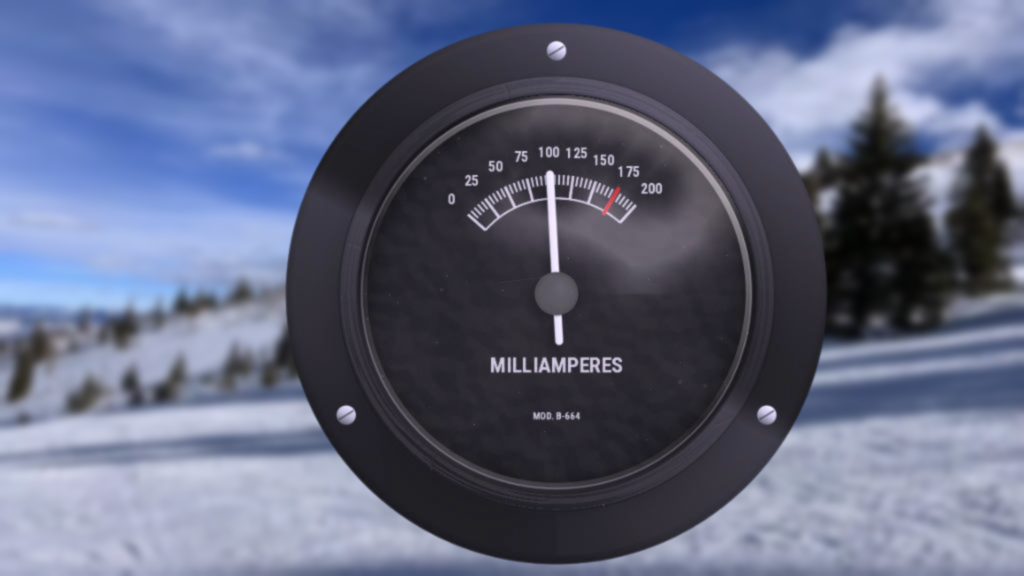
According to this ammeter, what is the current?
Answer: 100 mA
